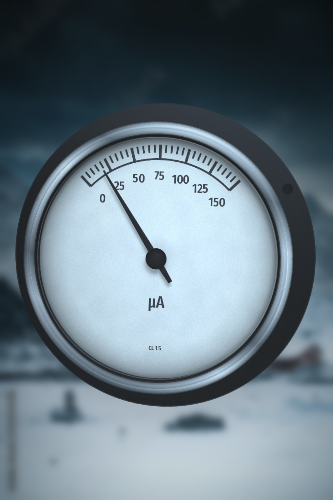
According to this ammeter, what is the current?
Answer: 20 µA
